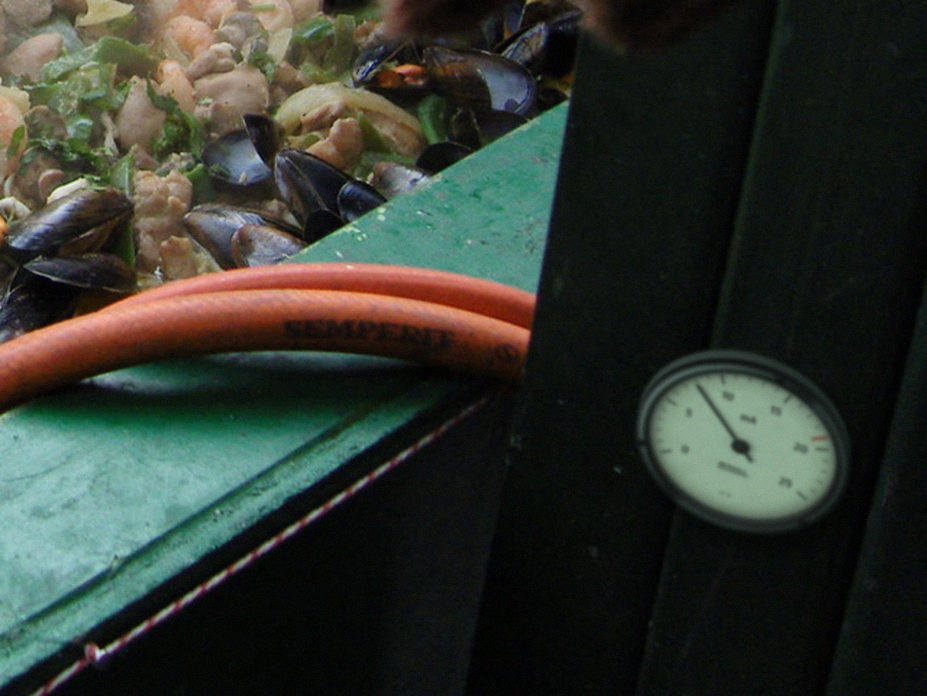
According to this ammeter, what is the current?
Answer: 8 mA
